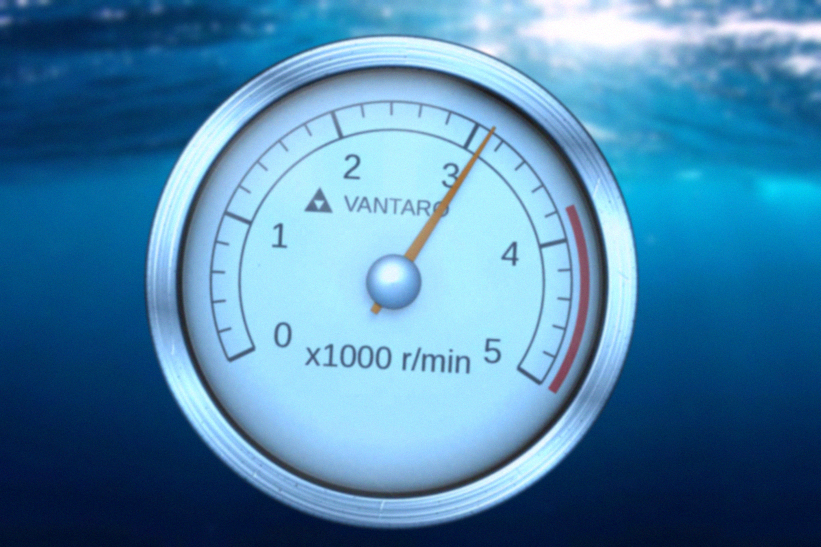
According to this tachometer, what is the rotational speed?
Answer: 3100 rpm
